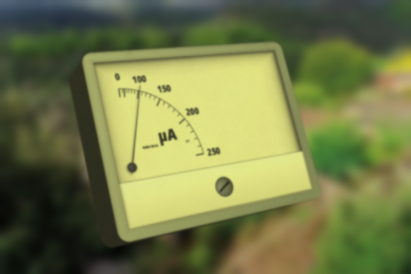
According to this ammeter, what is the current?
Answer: 100 µA
